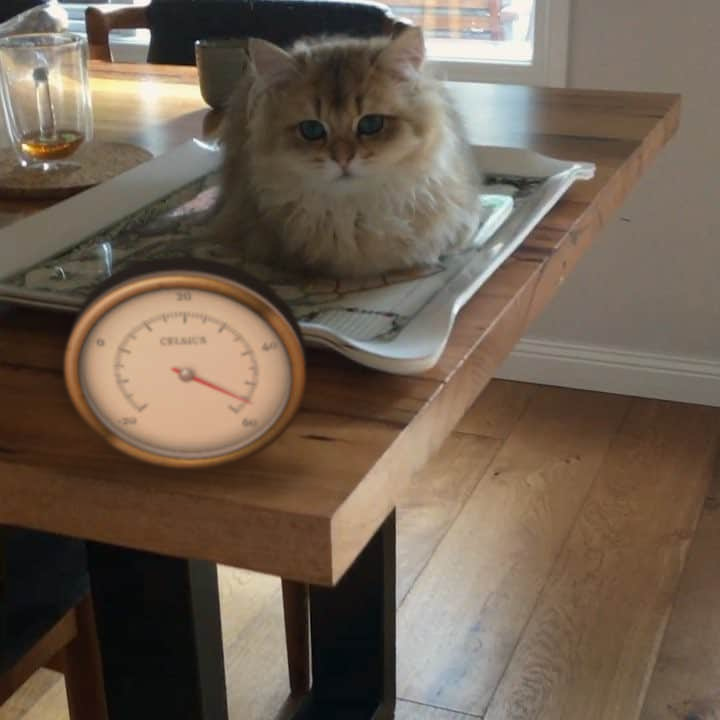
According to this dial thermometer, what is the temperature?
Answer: 55 °C
